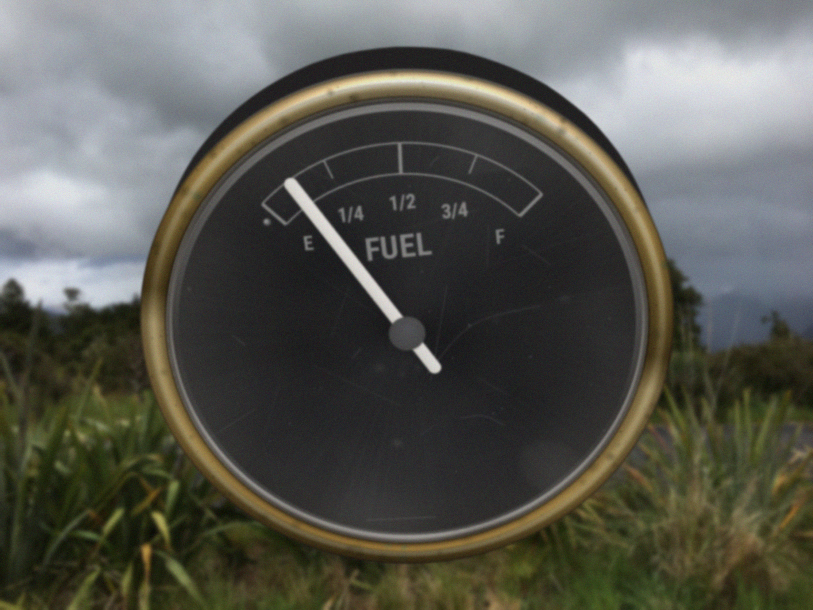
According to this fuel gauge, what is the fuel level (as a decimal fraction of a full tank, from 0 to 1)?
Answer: 0.125
